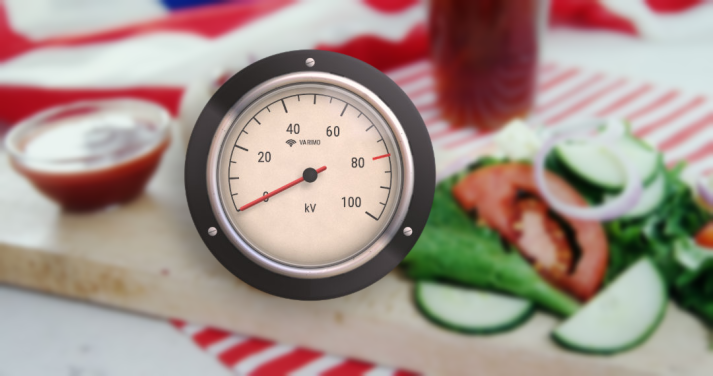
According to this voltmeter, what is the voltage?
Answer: 0 kV
